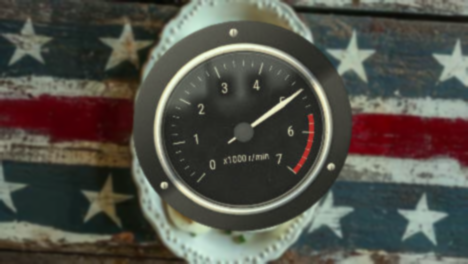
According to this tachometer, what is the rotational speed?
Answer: 5000 rpm
